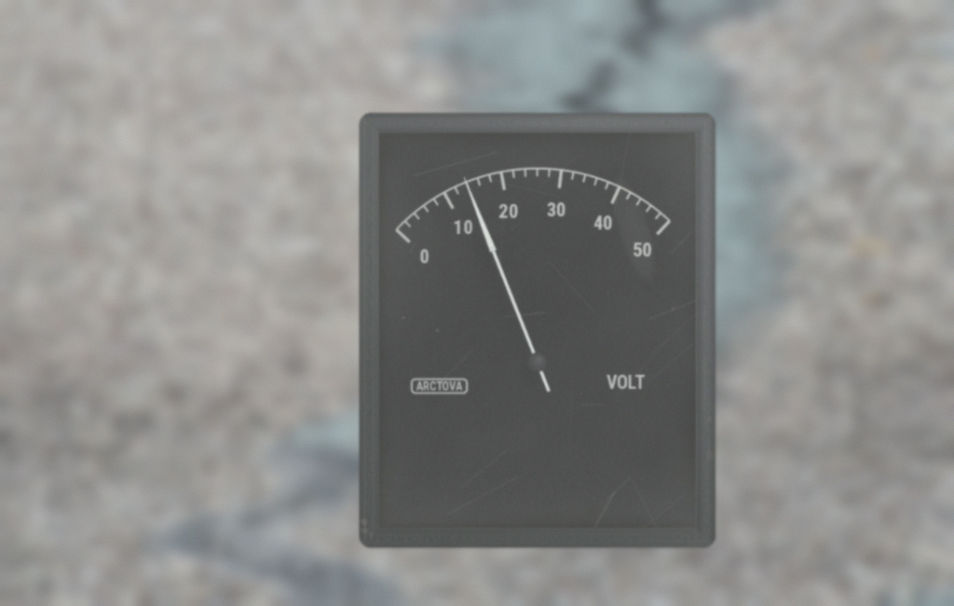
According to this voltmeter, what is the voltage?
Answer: 14 V
